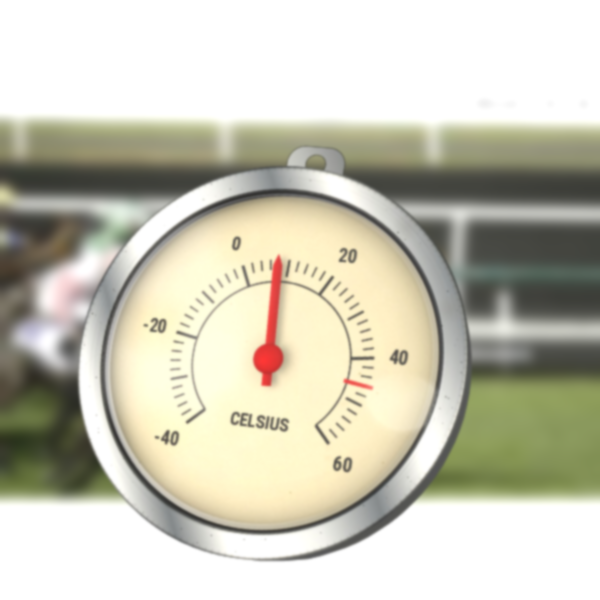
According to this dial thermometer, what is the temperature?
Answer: 8 °C
